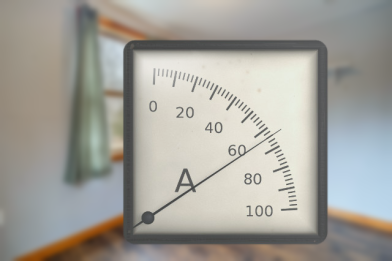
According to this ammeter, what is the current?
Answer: 64 A
